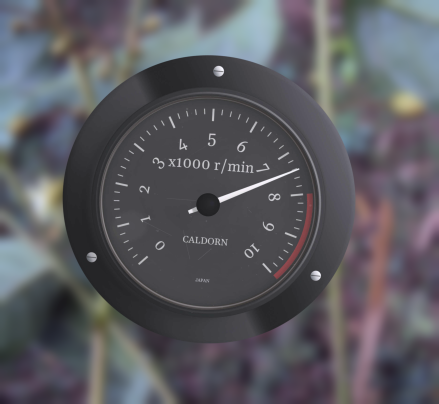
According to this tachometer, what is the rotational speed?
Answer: 7400 rpm
